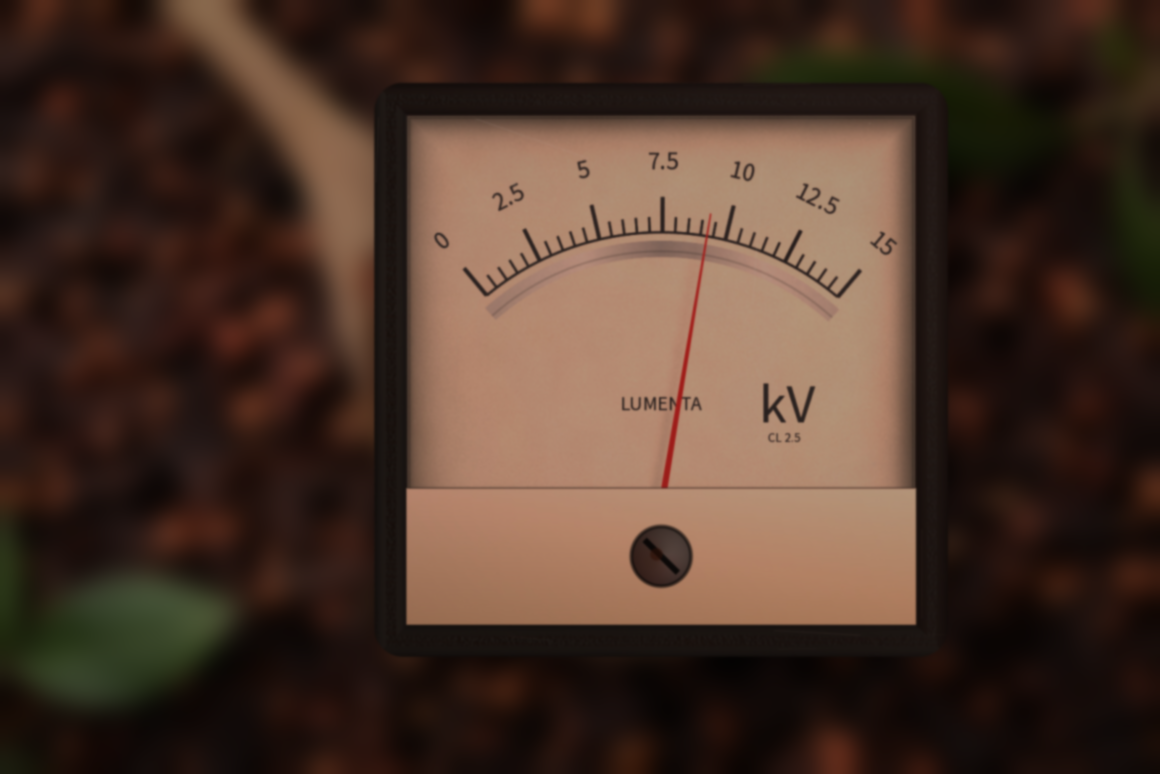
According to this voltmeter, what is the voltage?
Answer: 9.25 kV
